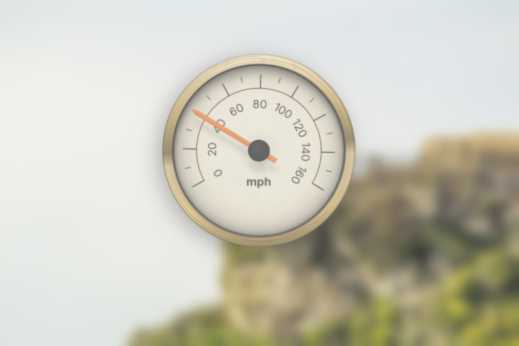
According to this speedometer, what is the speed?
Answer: 40 mph
